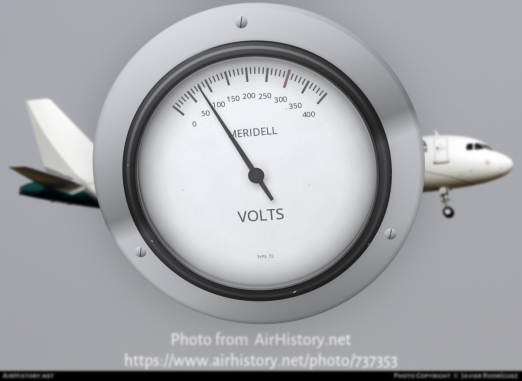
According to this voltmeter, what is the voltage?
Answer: 80 V
